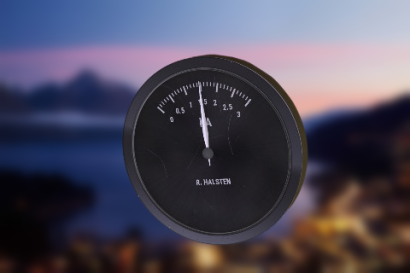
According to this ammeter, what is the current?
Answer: 1.5 kA
